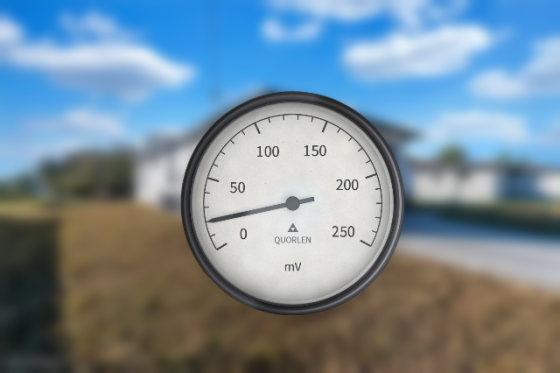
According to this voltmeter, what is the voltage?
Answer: 20 mV
